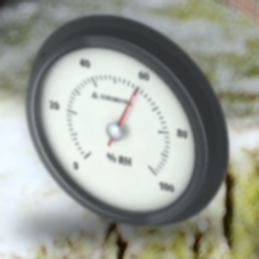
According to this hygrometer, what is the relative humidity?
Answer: 60 %
